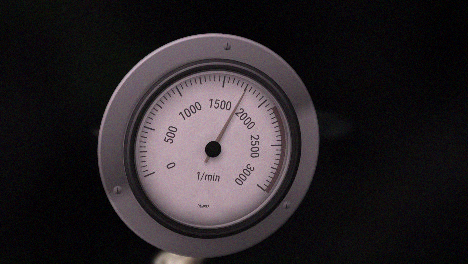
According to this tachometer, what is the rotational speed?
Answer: 1750 rpm
